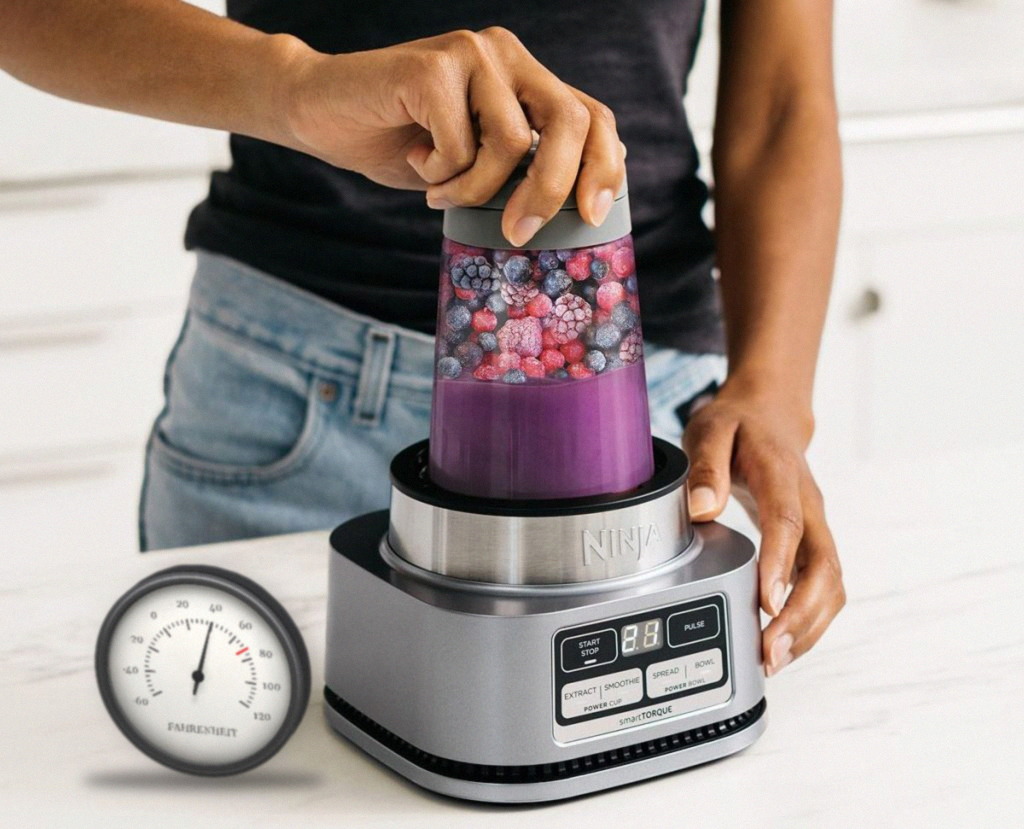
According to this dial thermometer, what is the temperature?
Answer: 40 °F
